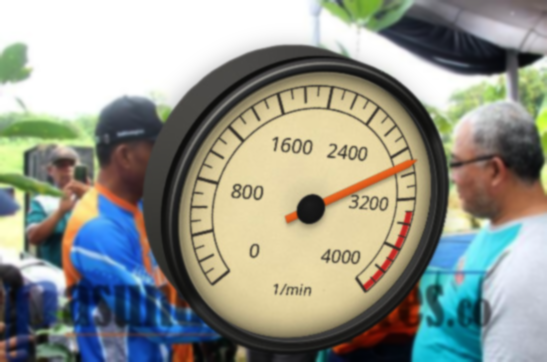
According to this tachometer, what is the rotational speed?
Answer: 2900 rpm
